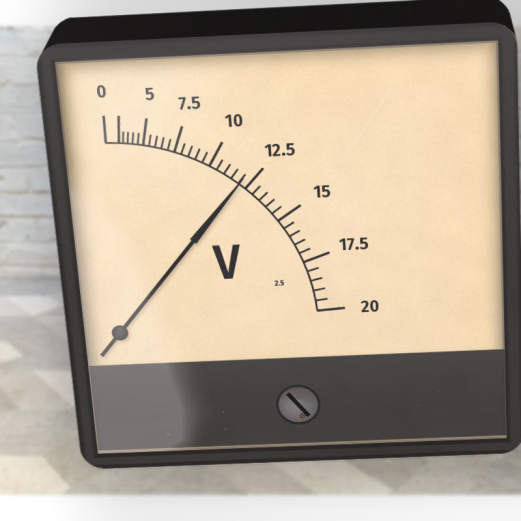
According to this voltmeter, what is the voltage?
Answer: 12 V
